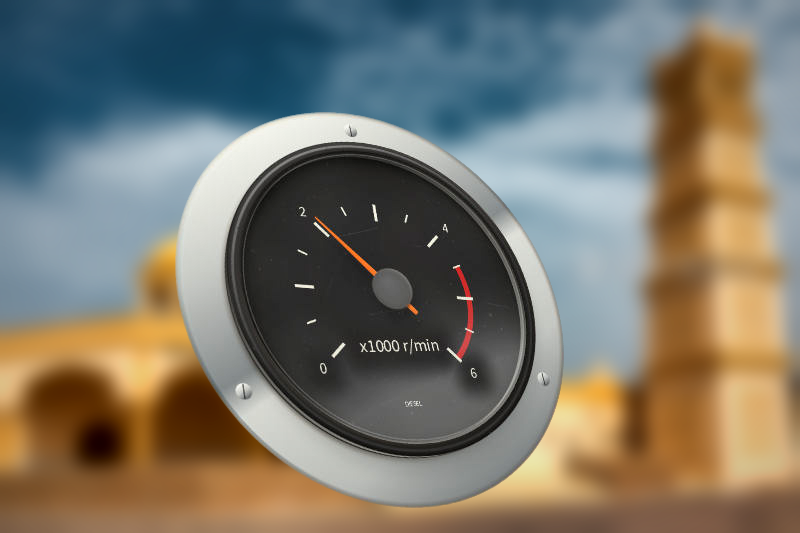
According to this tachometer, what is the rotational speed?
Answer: 2000 rpm
